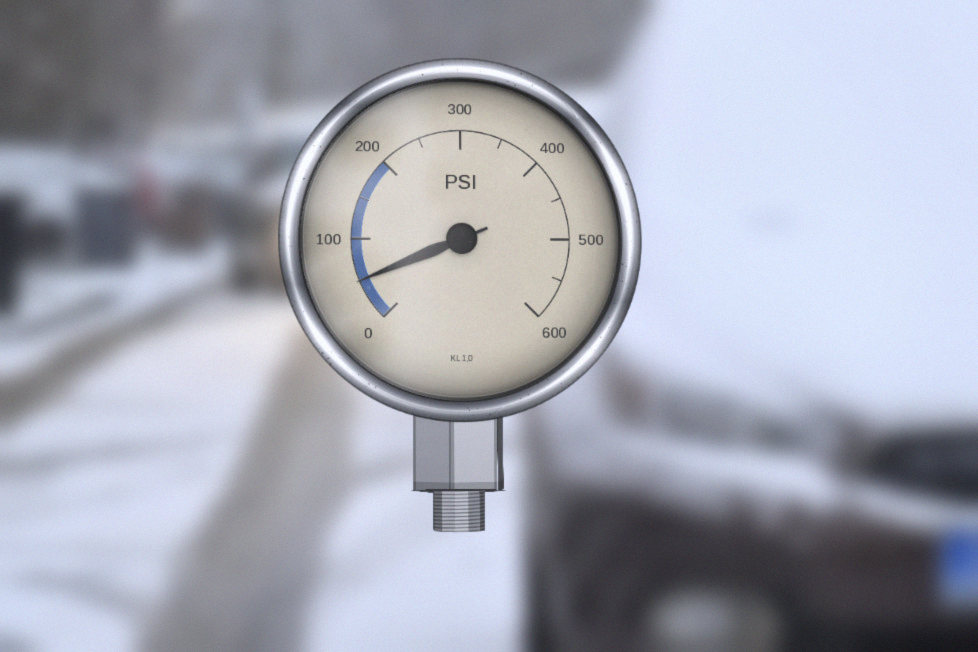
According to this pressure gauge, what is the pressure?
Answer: 50 psi
